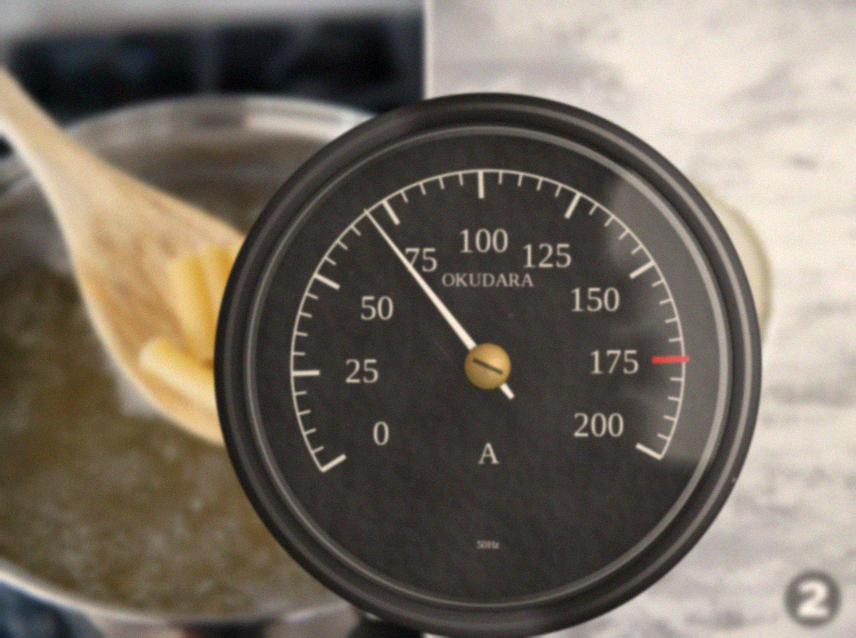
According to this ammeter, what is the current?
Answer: 70 A
